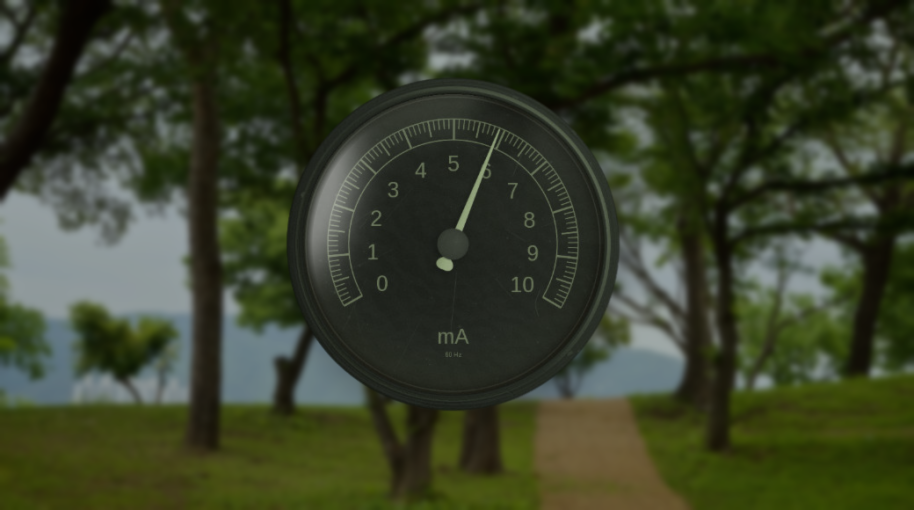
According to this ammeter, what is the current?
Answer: 5.9 mA
